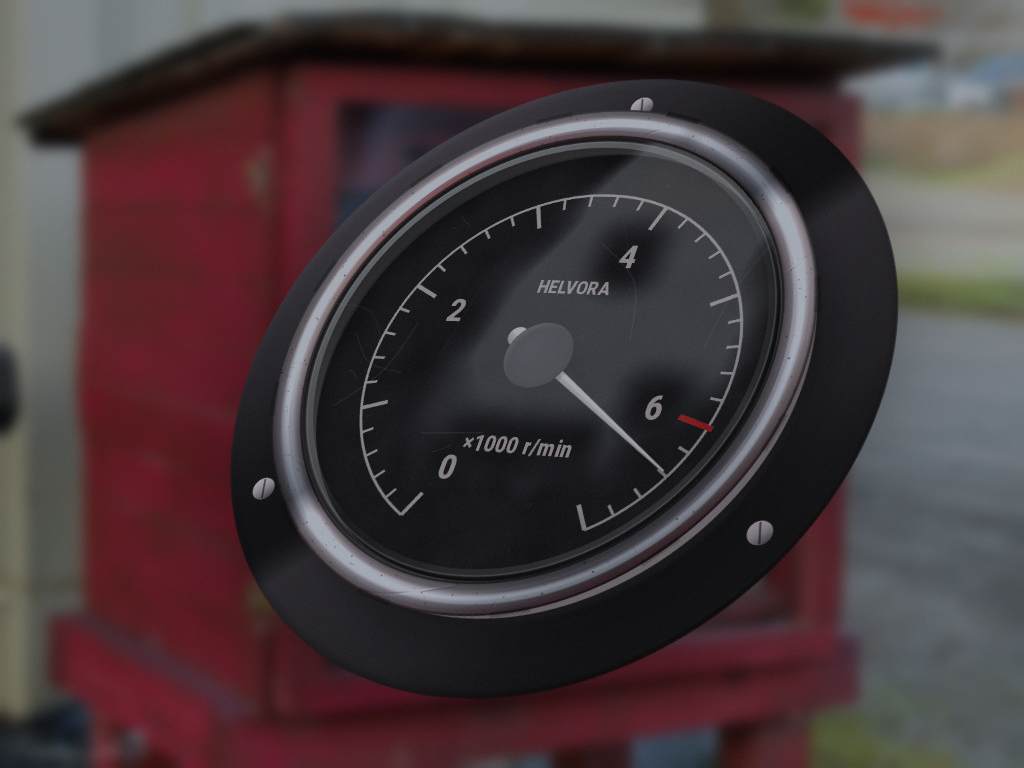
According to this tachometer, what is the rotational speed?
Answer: 6400 rpm
